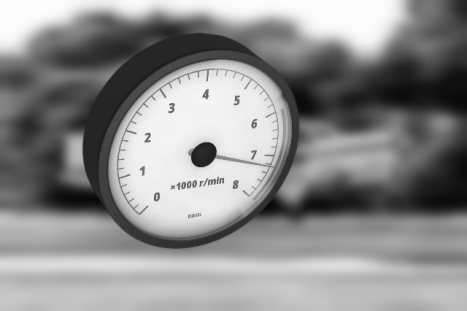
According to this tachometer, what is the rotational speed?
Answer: 7200 rpm
